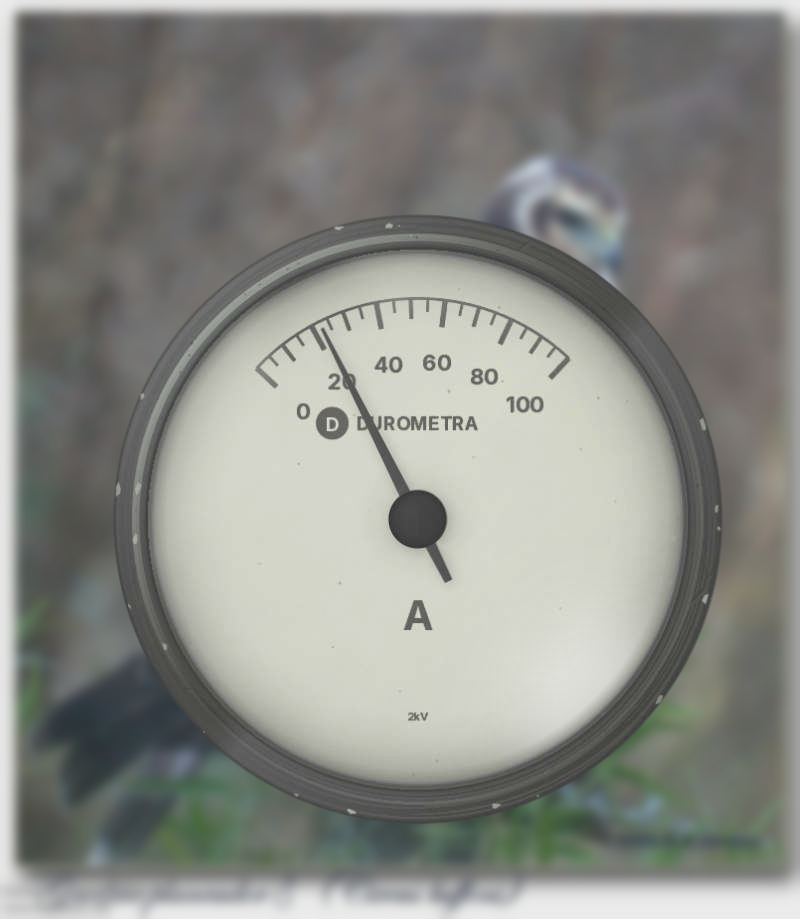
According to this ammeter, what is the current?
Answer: 22.5 A
